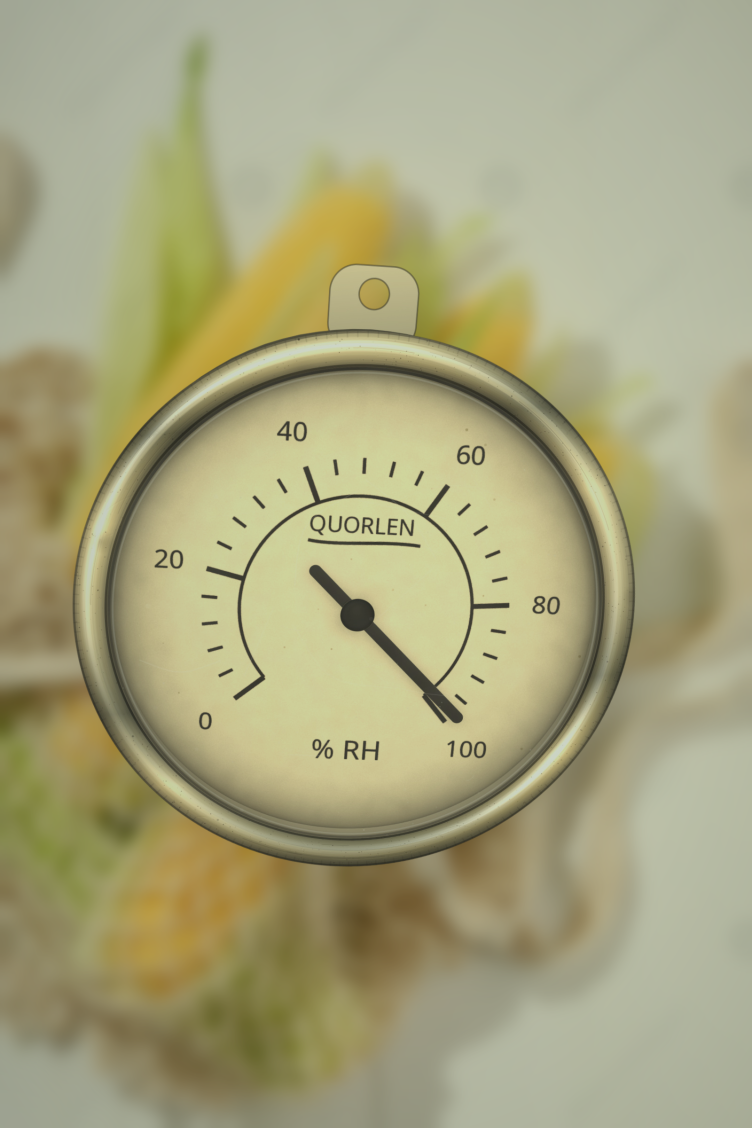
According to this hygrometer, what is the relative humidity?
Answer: 98 %
